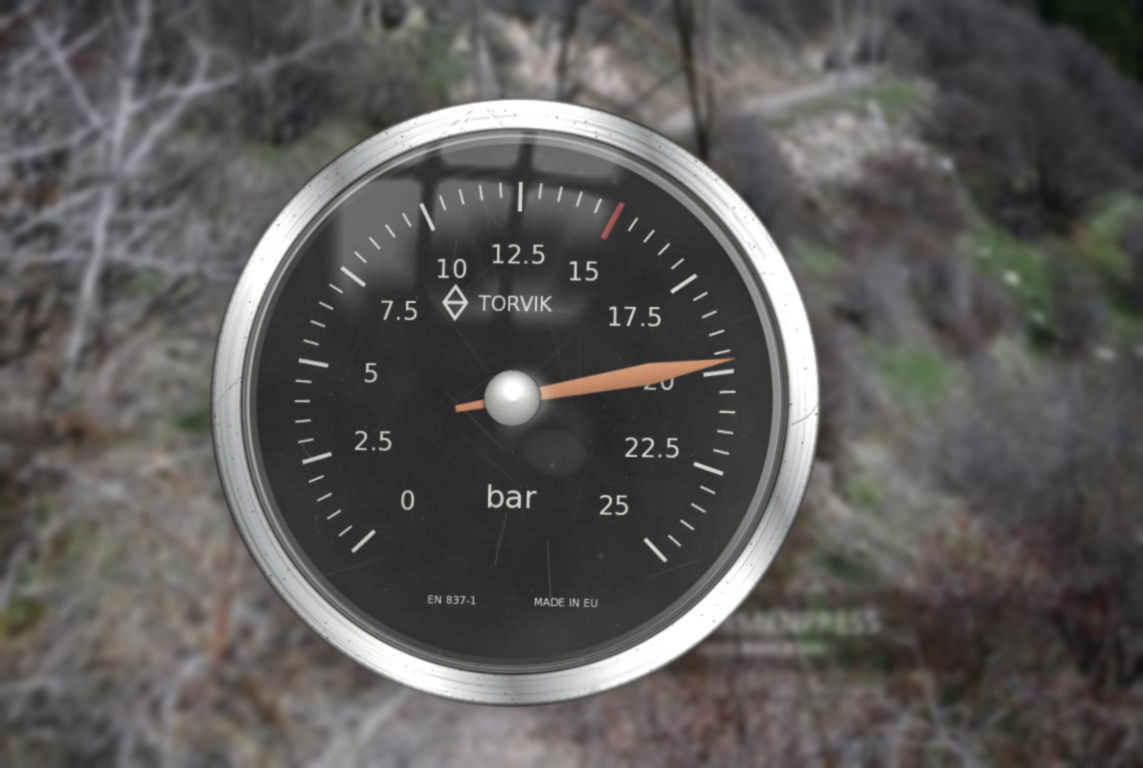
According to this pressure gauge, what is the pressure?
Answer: 19.75 bar
